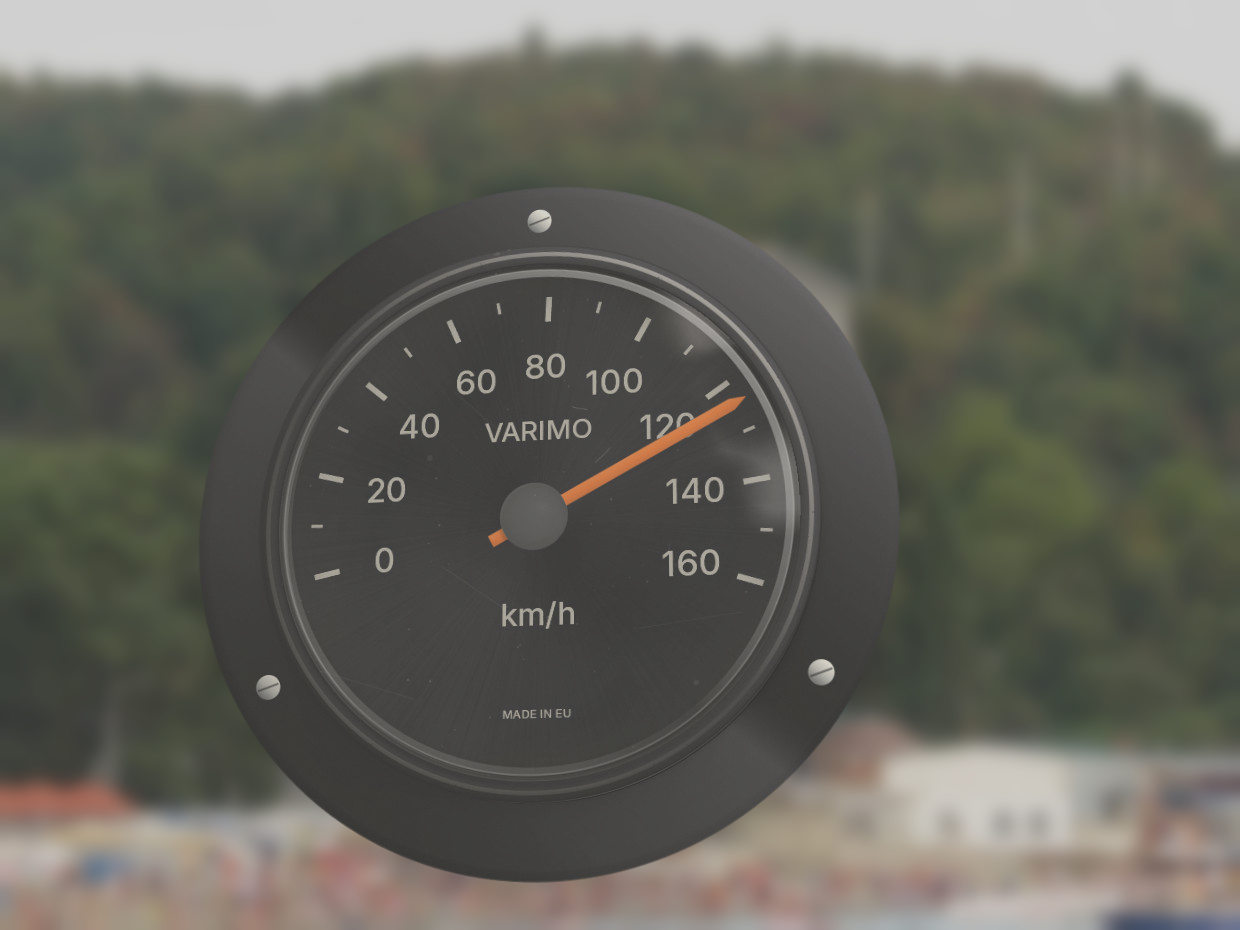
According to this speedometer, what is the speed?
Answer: 125 km/h
